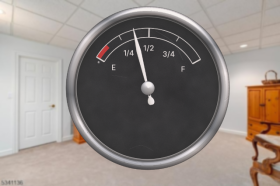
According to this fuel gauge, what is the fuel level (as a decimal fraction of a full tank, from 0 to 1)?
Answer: 0.375
